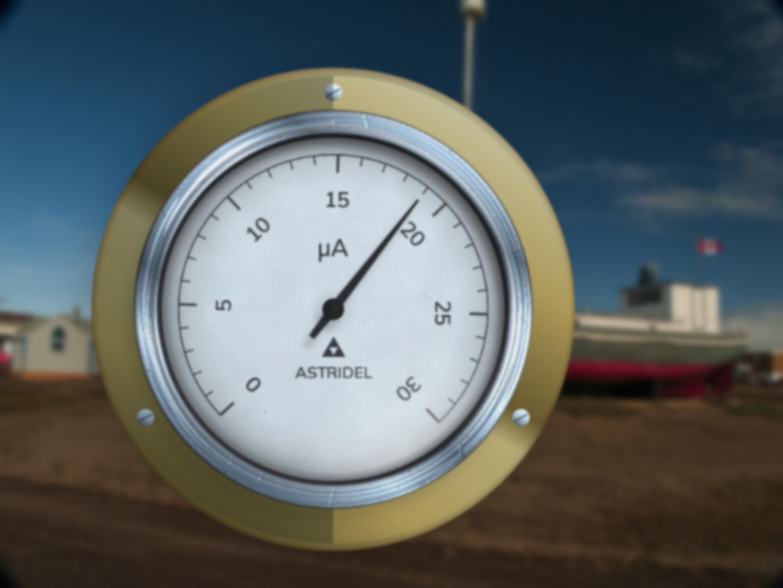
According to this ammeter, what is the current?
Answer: 19 µA
